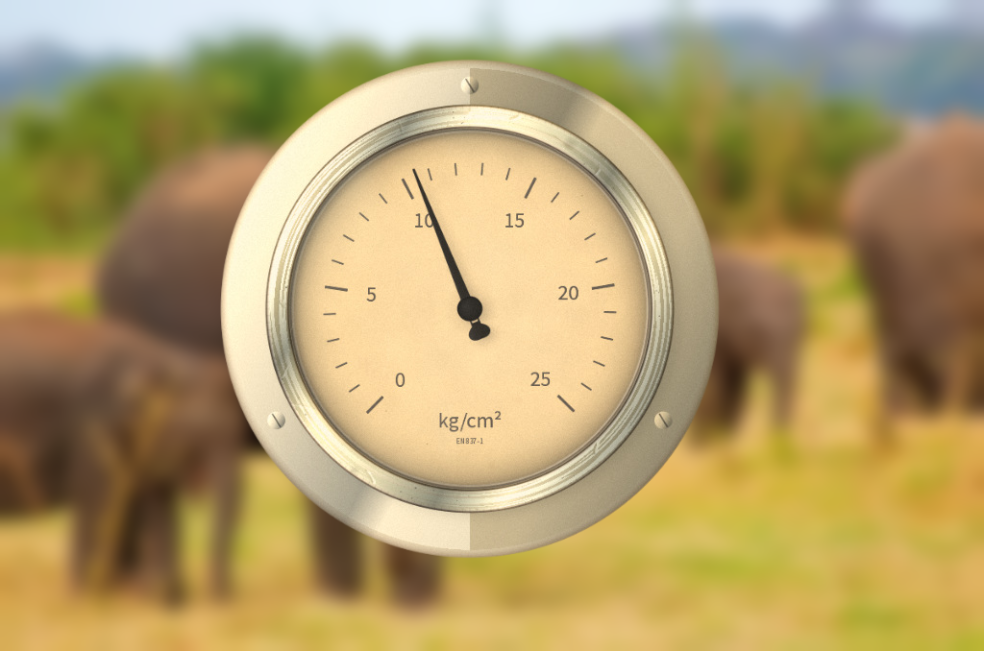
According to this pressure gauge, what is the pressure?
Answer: 10.5 kg/cm²
